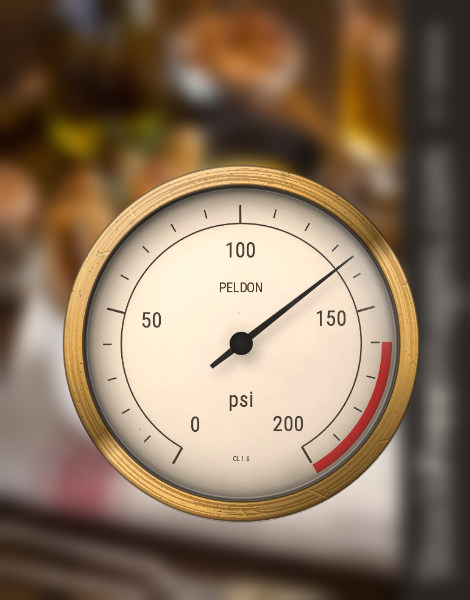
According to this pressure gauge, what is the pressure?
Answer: 135 psi
